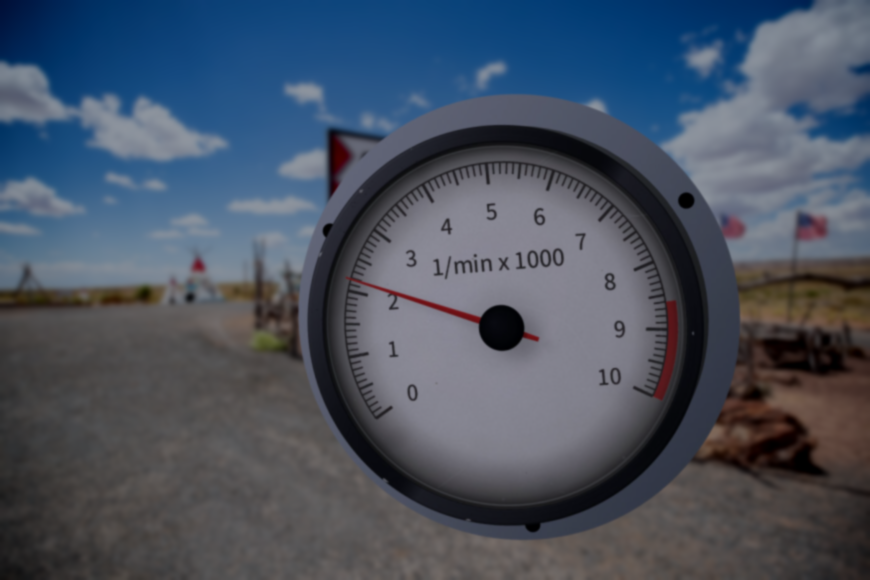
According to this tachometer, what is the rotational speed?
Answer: 2200 rpm
